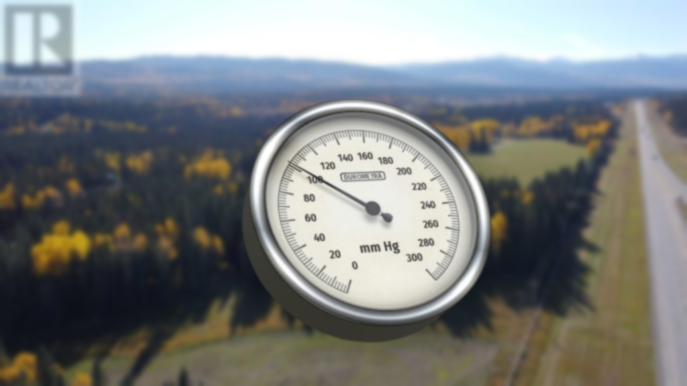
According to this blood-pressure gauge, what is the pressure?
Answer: 100 mmHg
